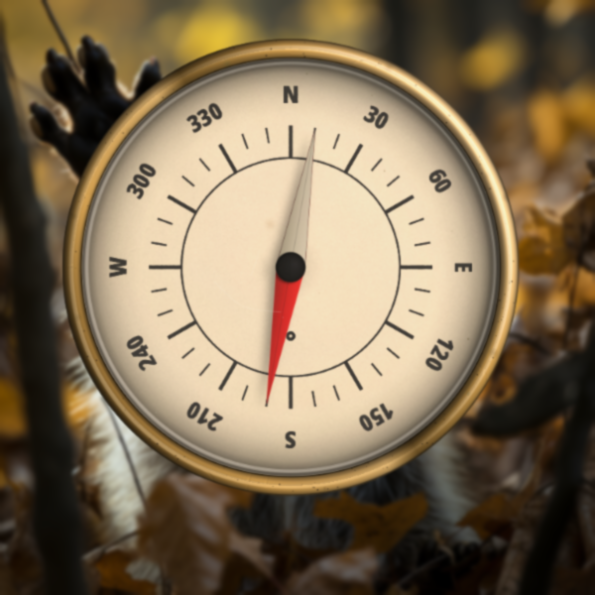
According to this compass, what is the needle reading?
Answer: 190 °
